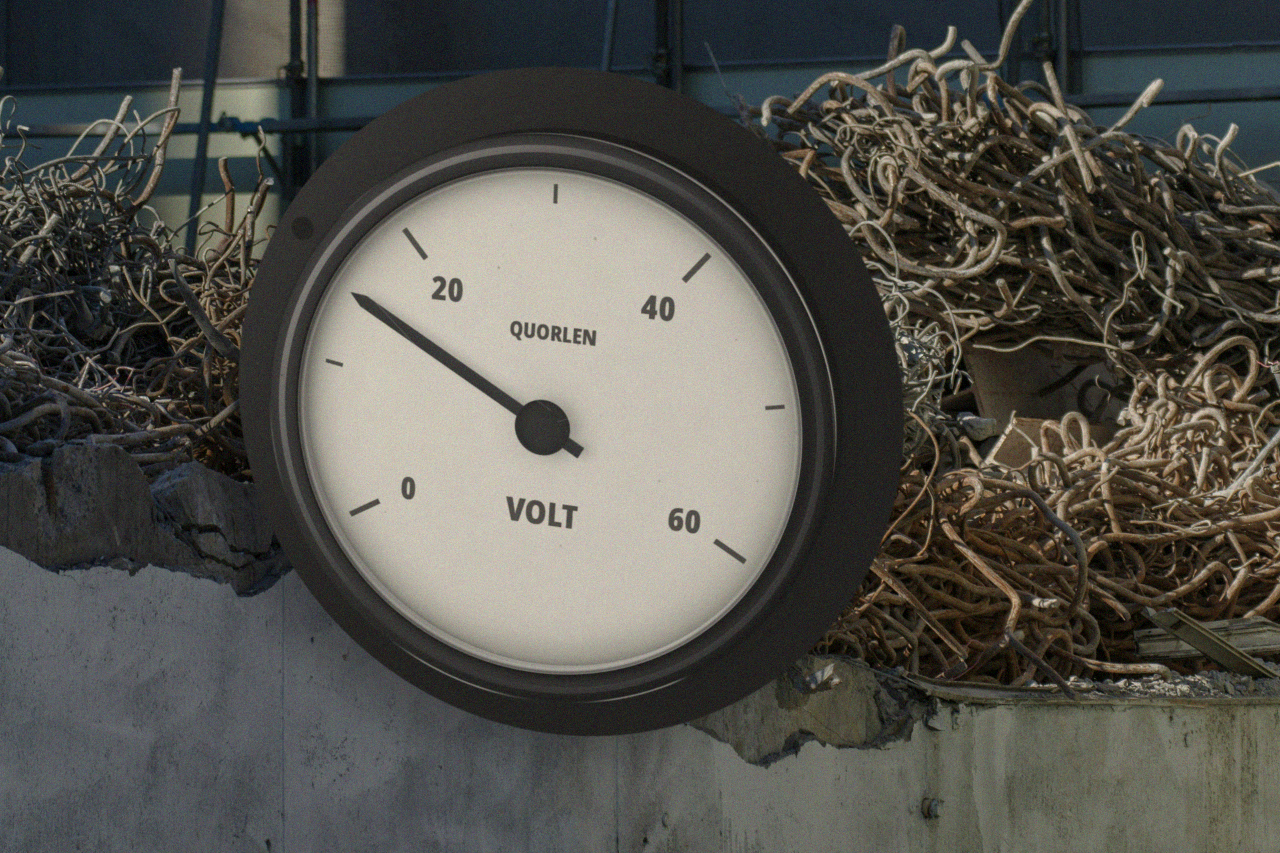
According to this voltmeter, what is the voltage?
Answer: 15 V
